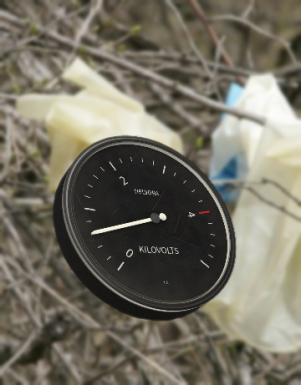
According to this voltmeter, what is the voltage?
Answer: 0.6 kV
